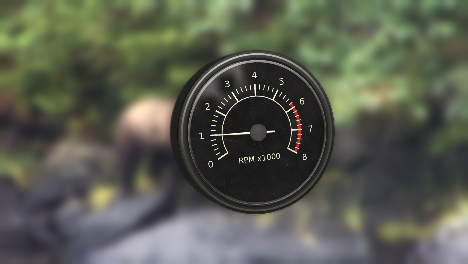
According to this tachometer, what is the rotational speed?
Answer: 1000 rpm
